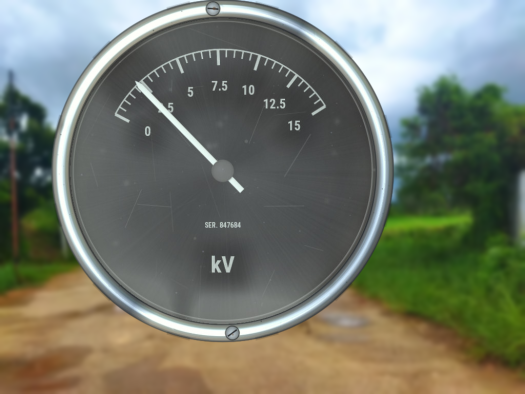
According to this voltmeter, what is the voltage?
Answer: 2.25 kV
